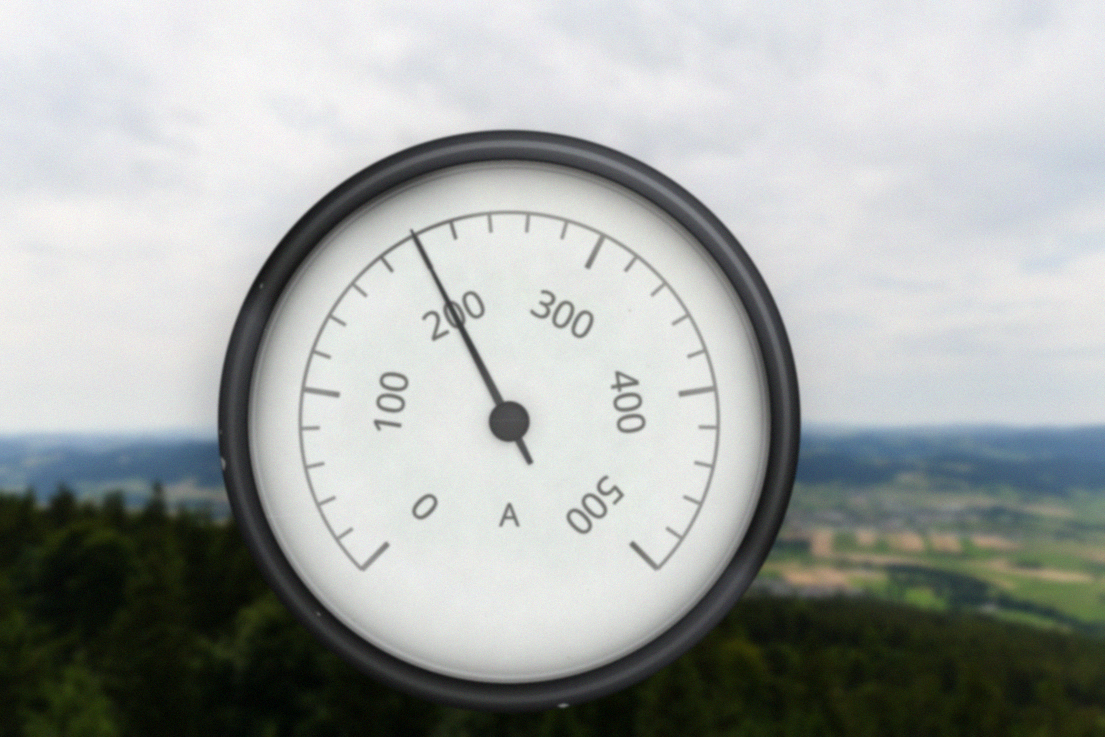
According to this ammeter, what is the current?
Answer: 200 A
